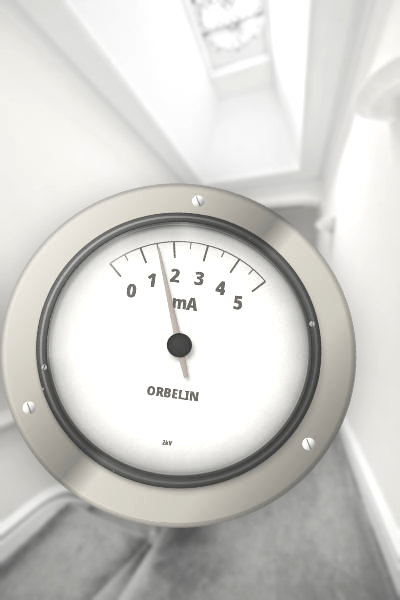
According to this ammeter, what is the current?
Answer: 1.5 mA
